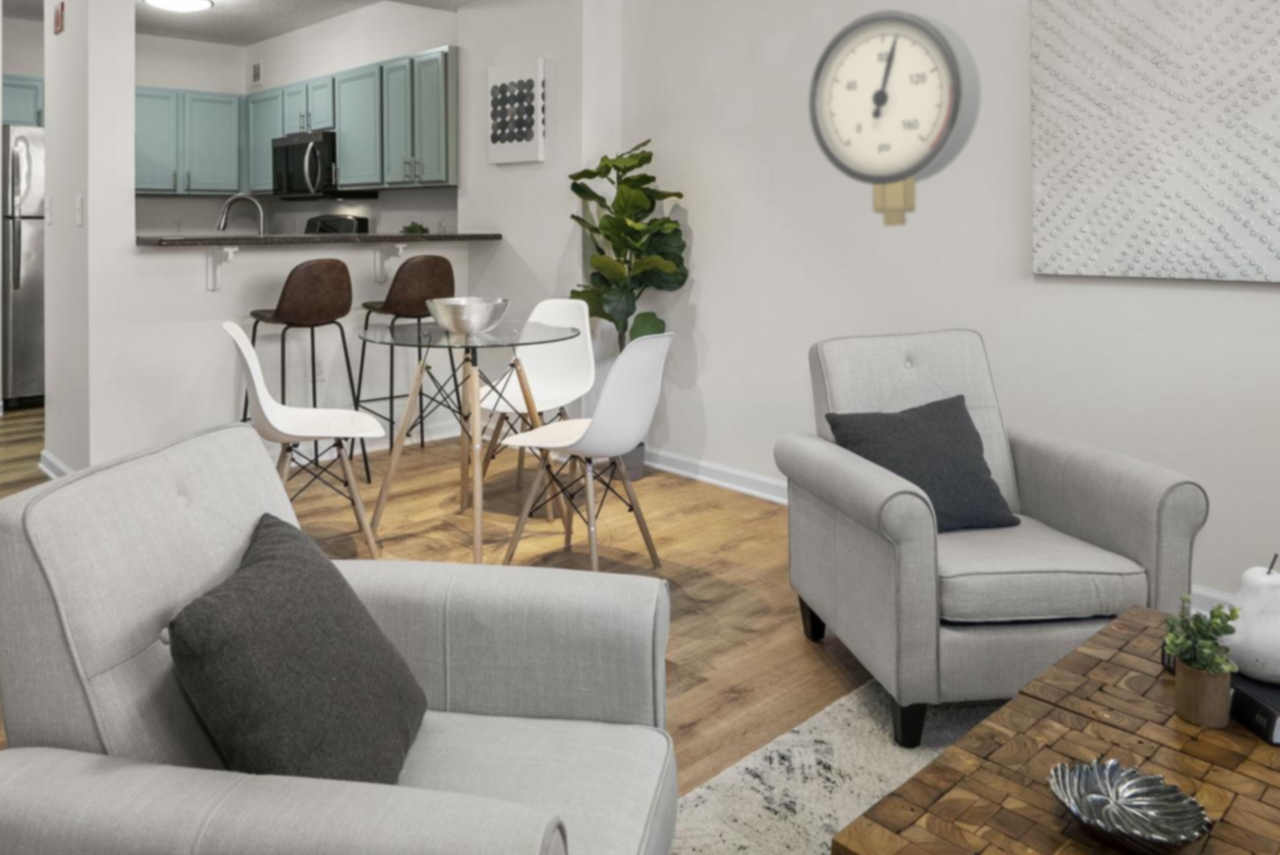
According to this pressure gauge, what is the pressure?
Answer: 90 psi
